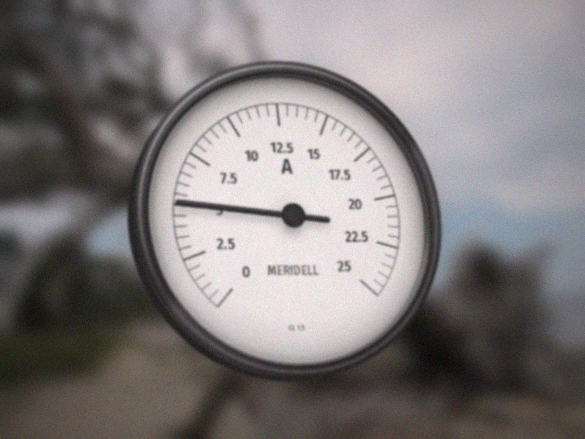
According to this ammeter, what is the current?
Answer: 5 A
